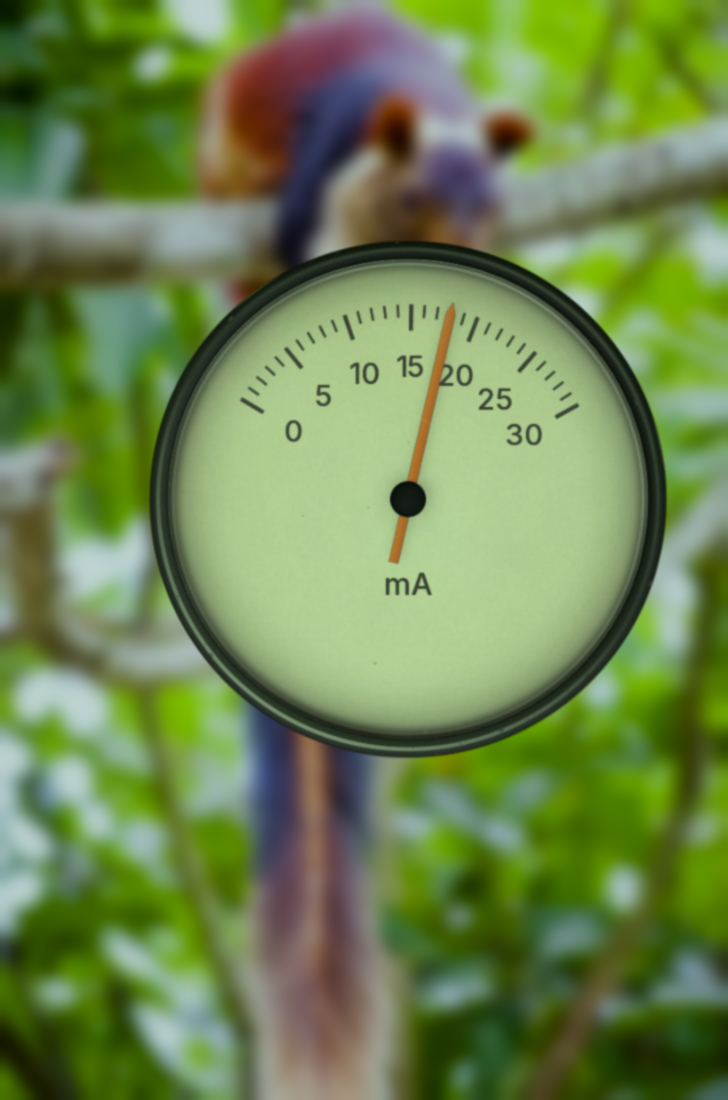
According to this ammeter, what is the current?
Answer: 18 mA
